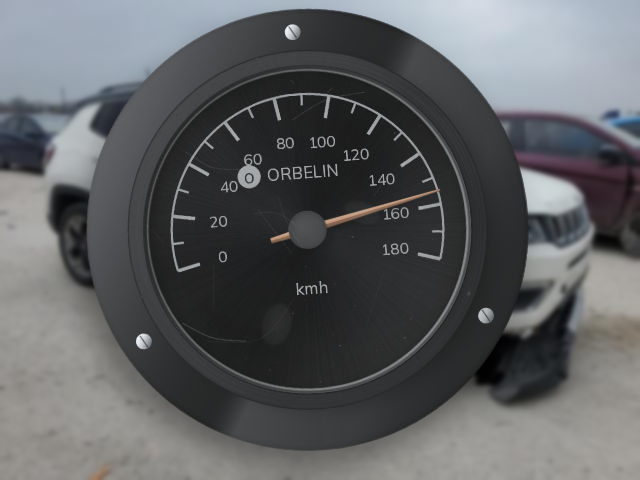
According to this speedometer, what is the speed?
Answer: 155 km/h
